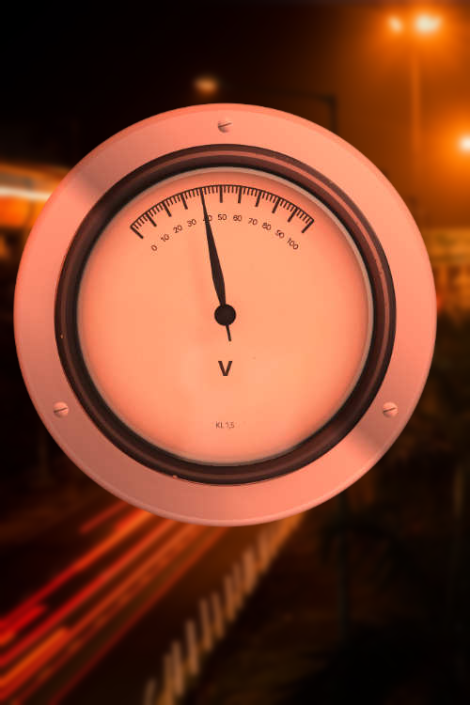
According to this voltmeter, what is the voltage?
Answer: 40 V
